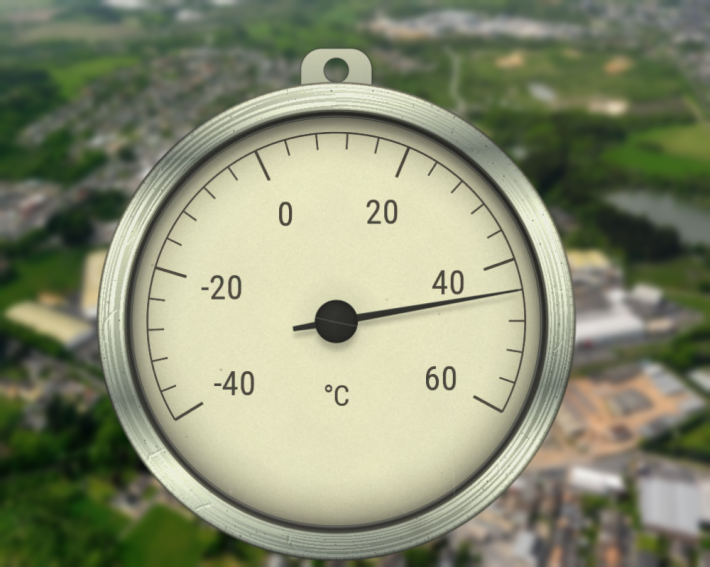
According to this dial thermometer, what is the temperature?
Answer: 44 °C
